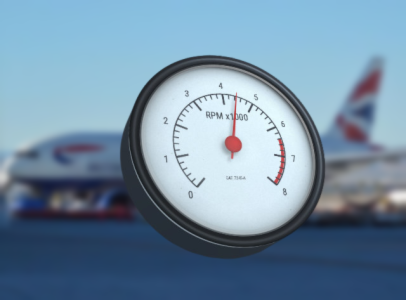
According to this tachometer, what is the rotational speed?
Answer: 4400 rpm
